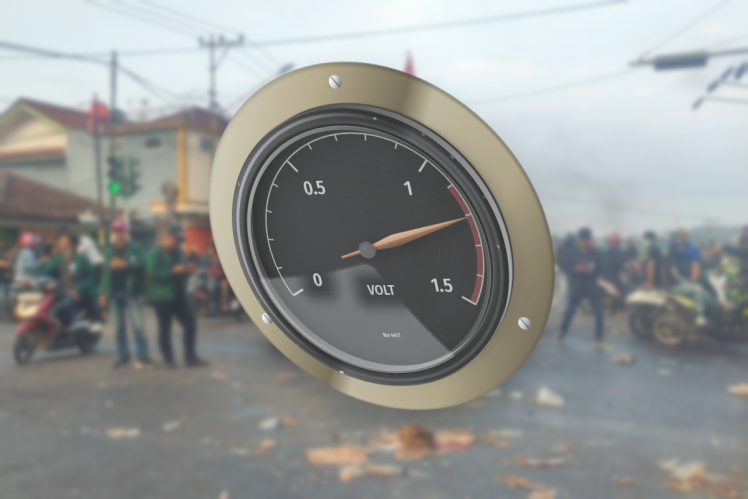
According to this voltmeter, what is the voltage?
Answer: 1.2 V
